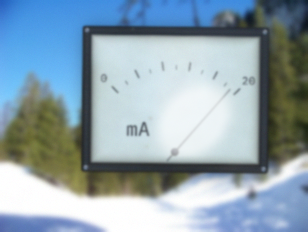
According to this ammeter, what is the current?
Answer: 19 mA
